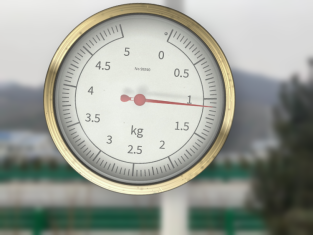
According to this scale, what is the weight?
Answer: 1.1 kg
